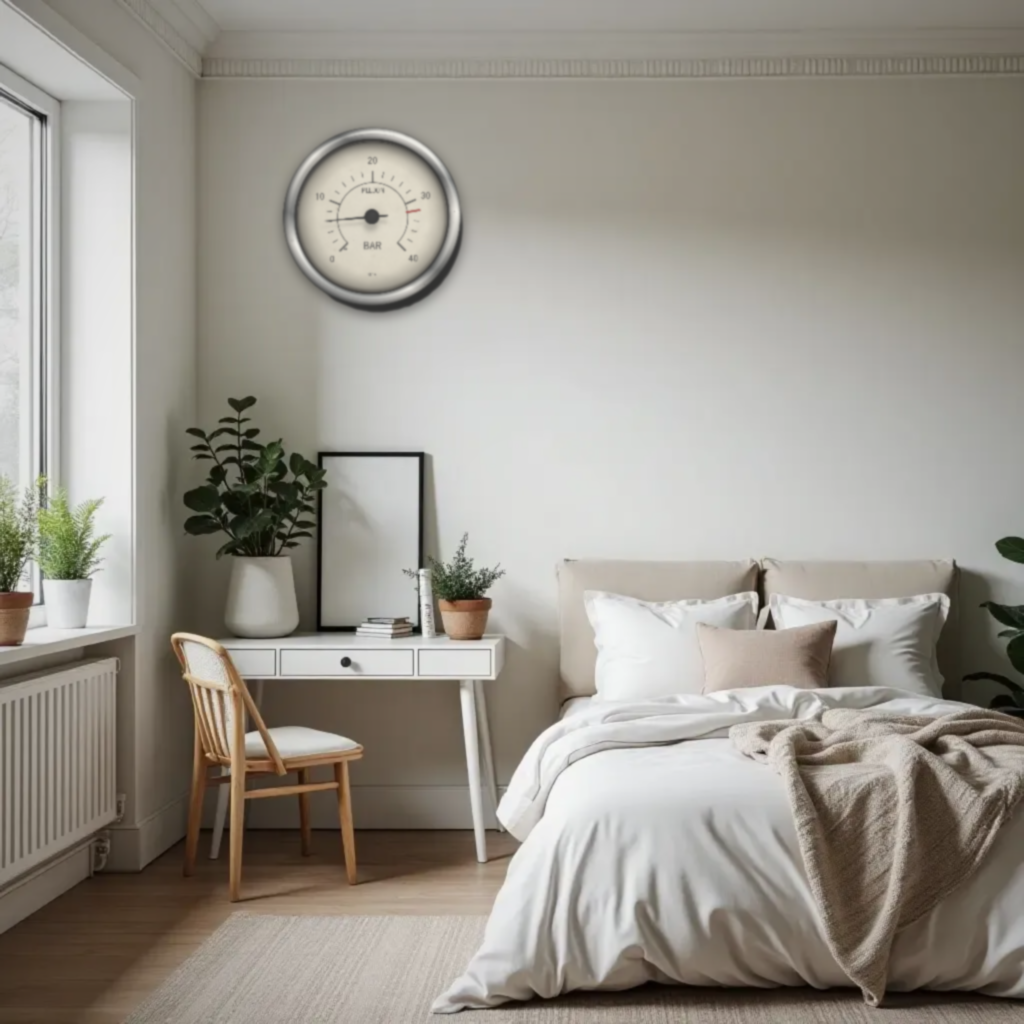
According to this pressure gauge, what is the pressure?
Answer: 6 bar
